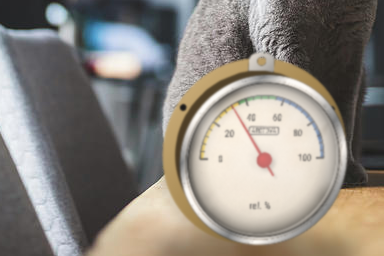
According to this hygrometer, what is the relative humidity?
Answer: 32 %
